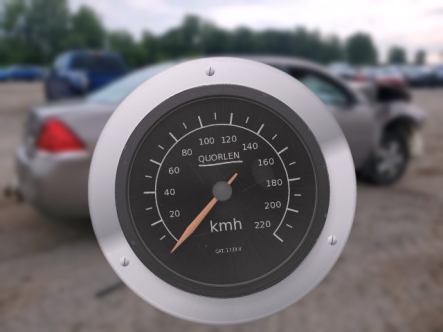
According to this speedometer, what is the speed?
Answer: 0 km/h
